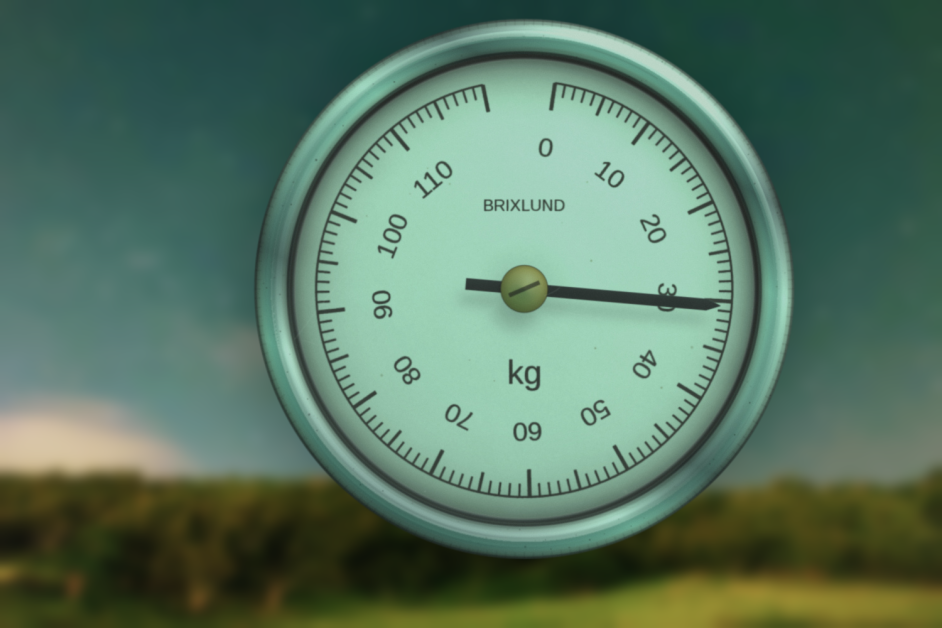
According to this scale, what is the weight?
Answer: 30.5 kg
